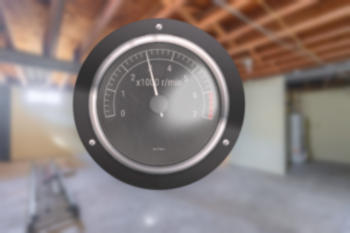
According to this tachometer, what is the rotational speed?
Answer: 3000 rpm
